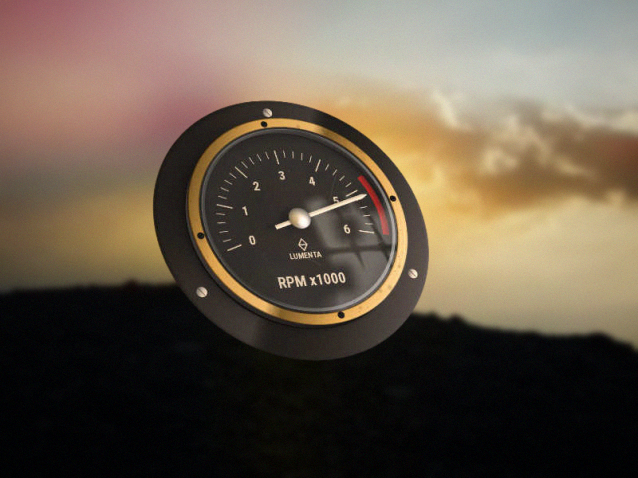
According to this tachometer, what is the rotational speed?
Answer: 5200 rpm
